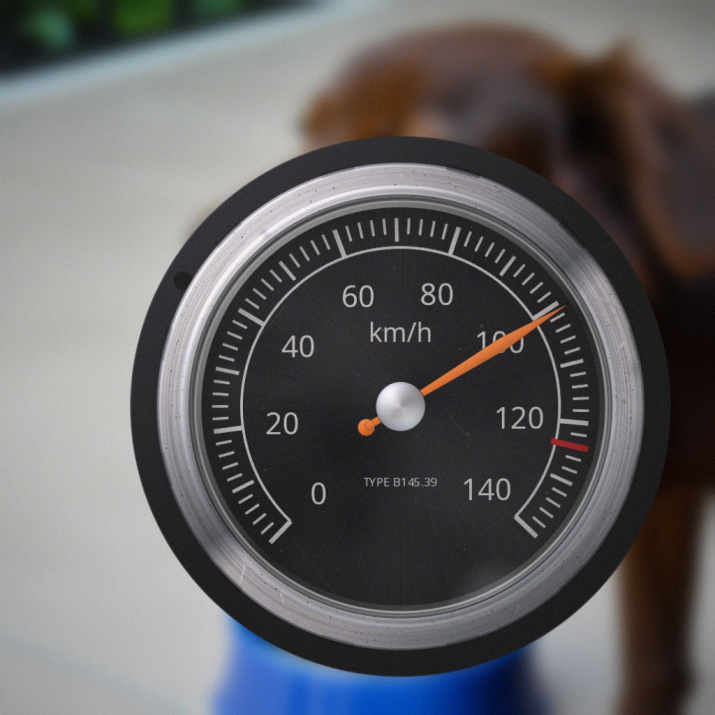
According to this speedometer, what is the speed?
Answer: 101 km/h
